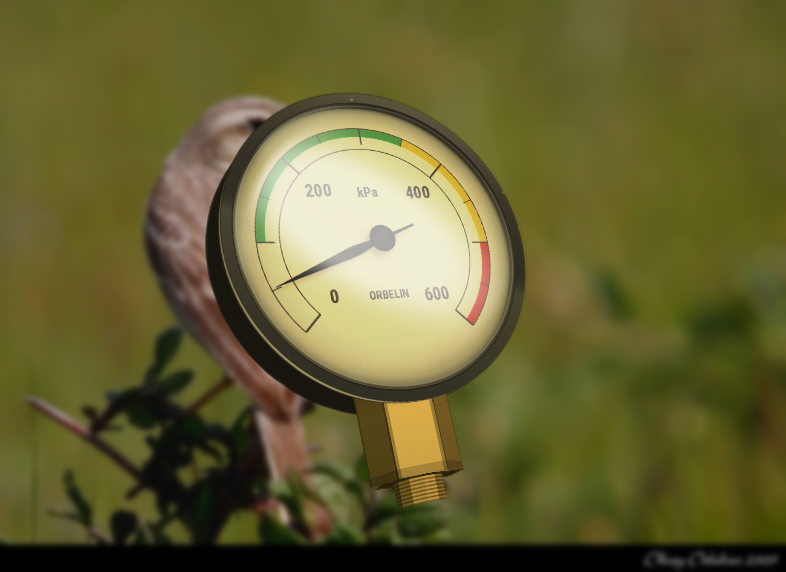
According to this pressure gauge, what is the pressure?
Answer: 50 kPa
